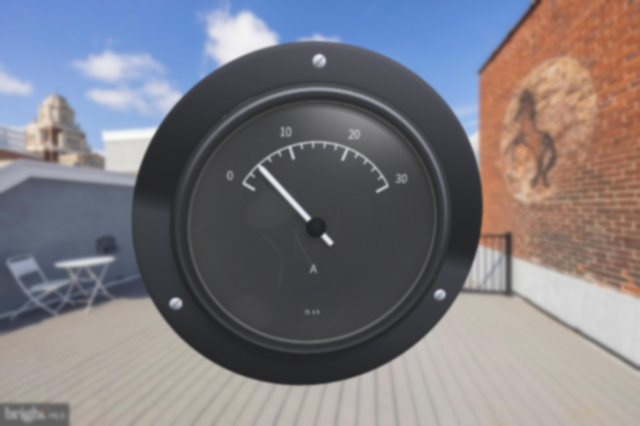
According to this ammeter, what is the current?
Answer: 4 A
